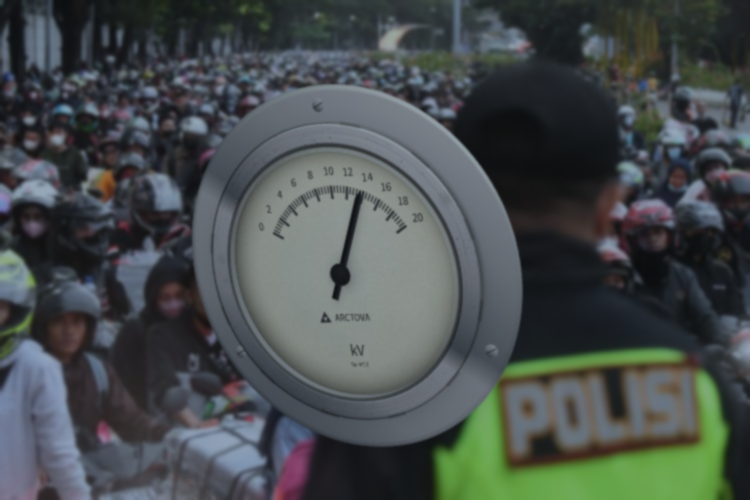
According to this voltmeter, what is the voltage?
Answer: 14 kV
